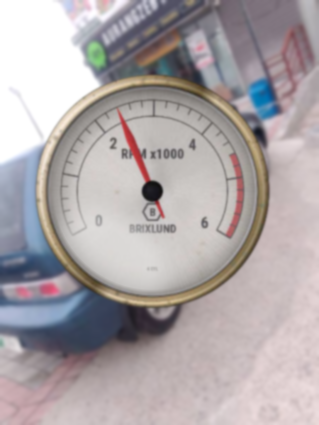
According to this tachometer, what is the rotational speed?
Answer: 2400 rpm
